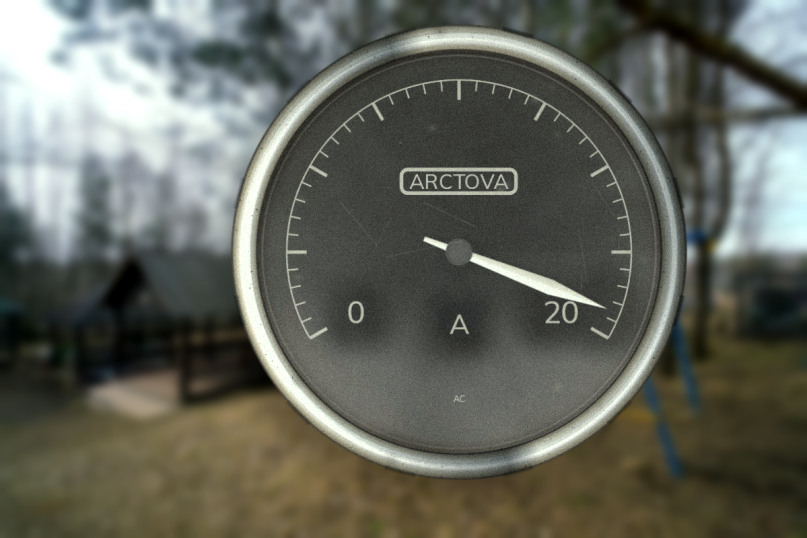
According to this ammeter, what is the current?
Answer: 19.25 A
